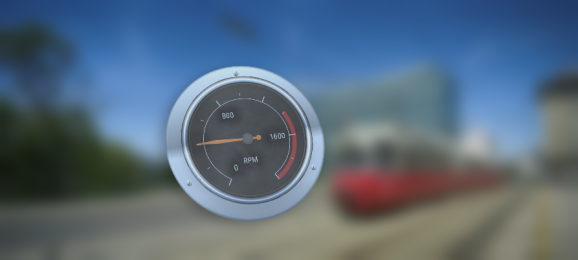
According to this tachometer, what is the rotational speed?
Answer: 400 rpm
